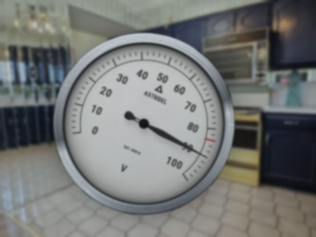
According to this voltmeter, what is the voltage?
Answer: 90 V
